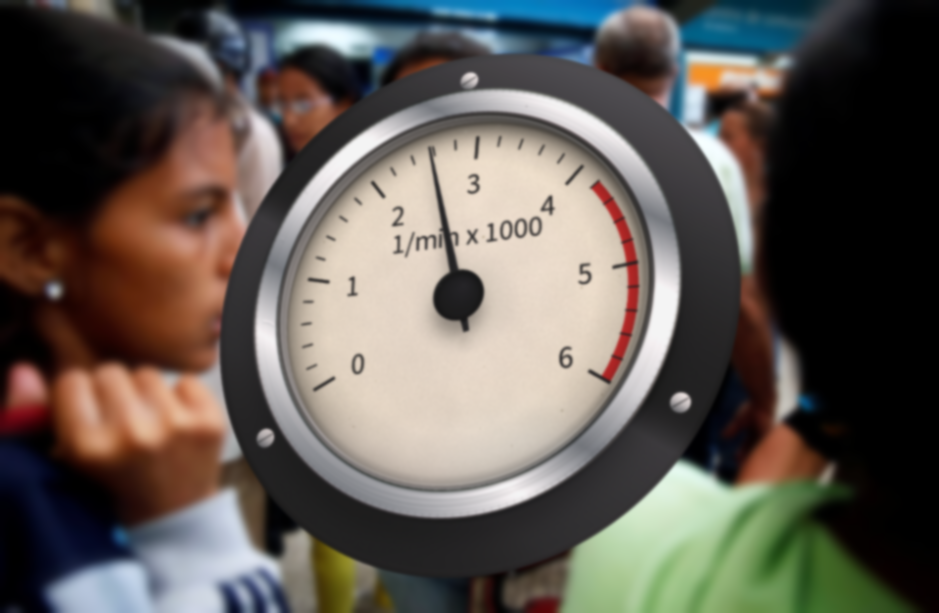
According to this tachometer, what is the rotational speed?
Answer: 2600 rpm
